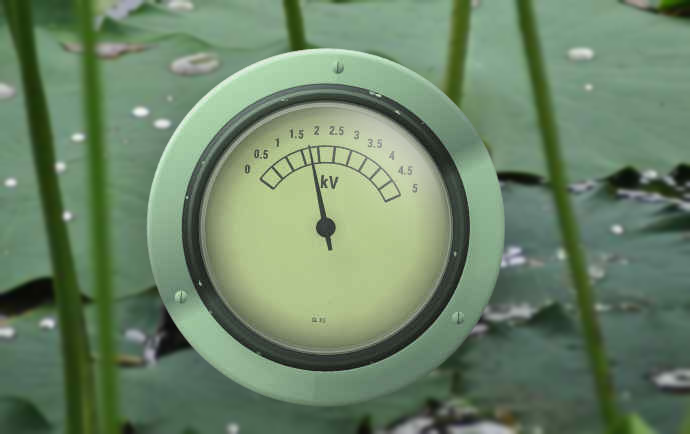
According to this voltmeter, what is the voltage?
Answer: 1.75 kV
